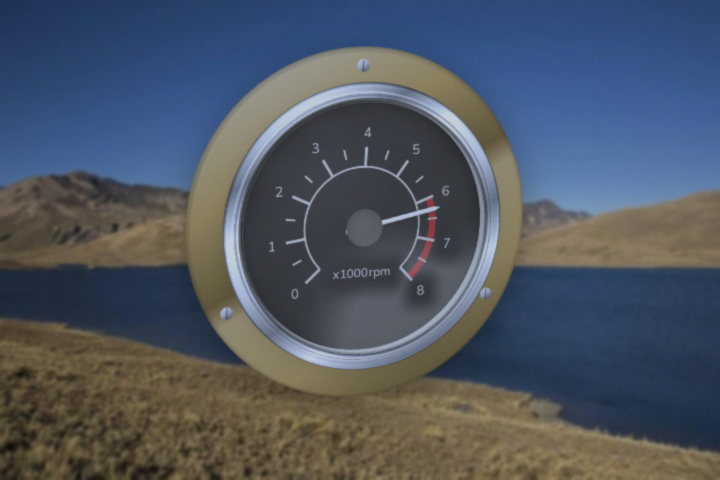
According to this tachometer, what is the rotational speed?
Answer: 6250 rpm
